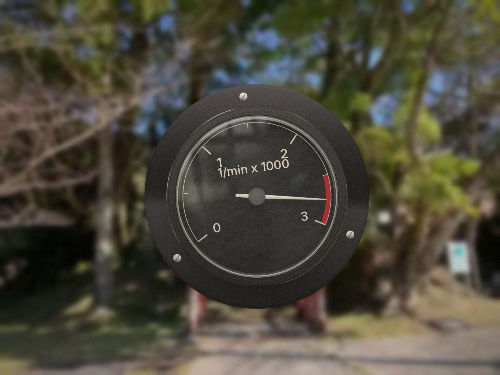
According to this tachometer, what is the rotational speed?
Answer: 2750 rpm
